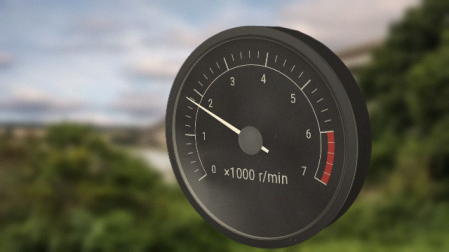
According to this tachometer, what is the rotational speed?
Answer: 1800 rpm
